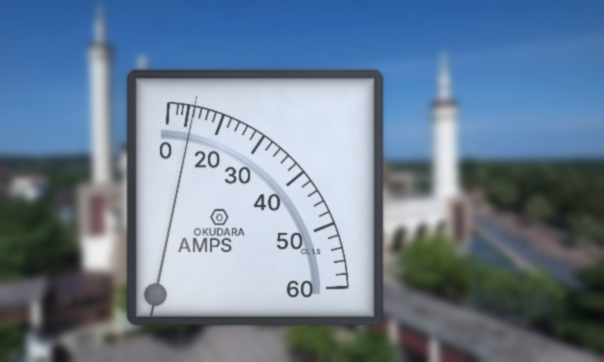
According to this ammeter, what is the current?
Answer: 12 A
